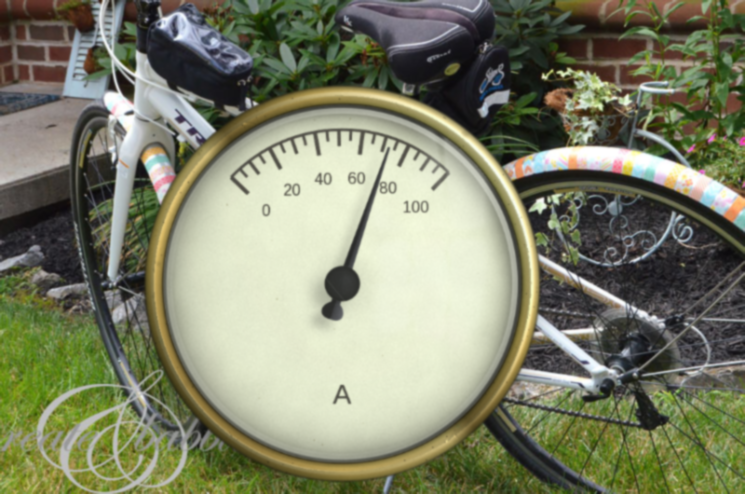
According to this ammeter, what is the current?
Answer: 72.5 A
